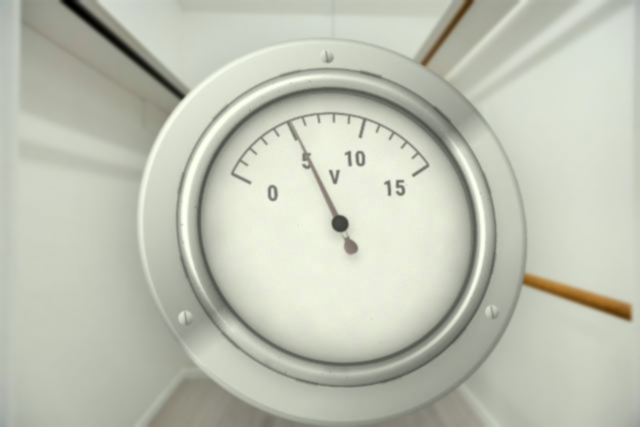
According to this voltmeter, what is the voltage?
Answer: 5 V
